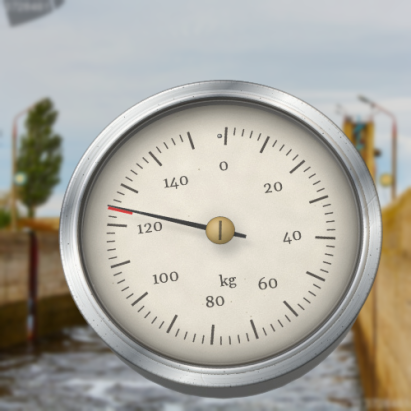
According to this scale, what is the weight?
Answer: 124 kg
